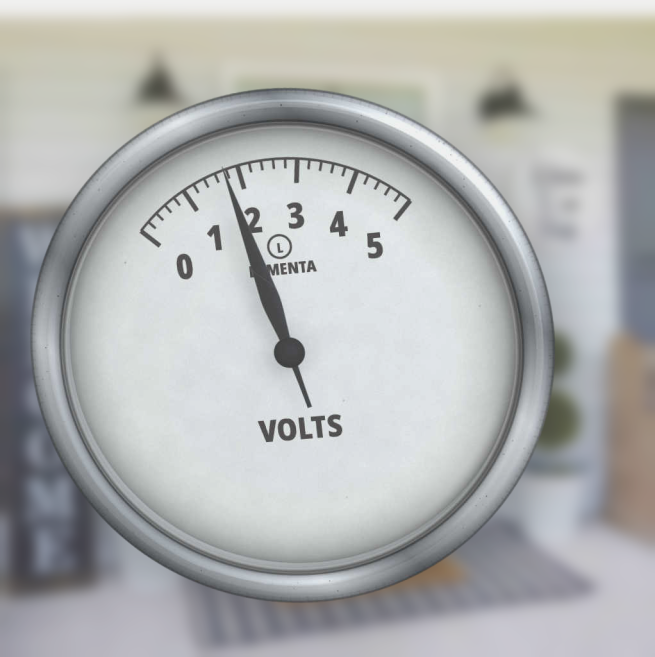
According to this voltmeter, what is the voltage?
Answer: 1.8 V
